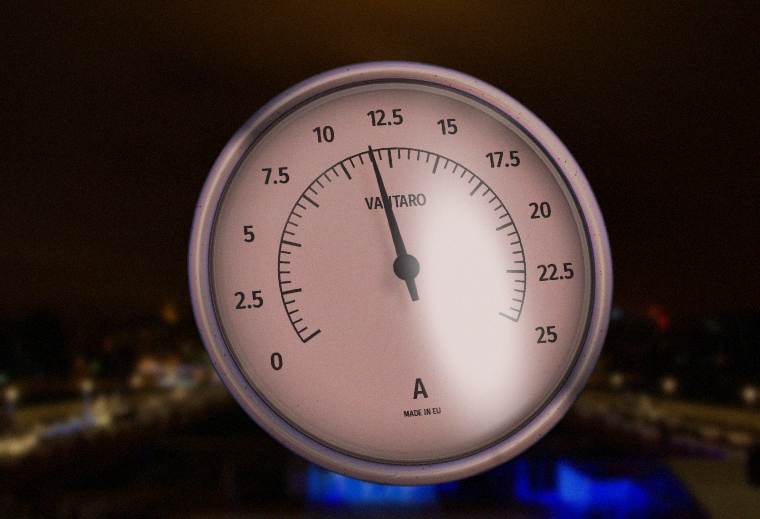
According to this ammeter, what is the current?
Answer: 11.5 A
